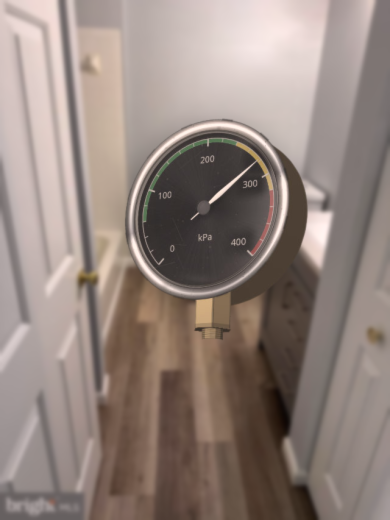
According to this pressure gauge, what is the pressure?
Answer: 280 kPa
